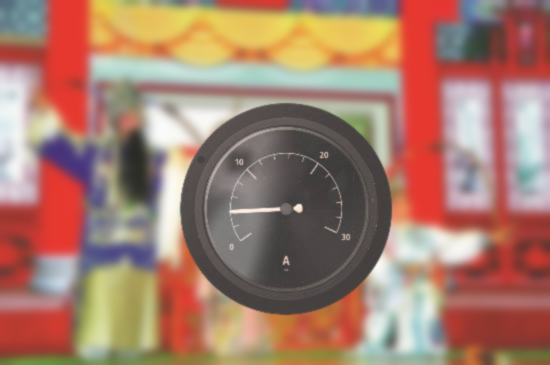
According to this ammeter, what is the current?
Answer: 4 A
